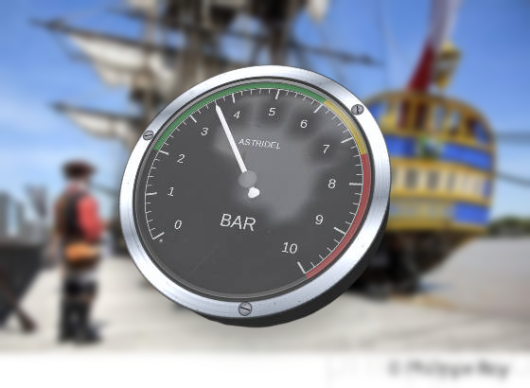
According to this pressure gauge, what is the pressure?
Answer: 3.6 bar
